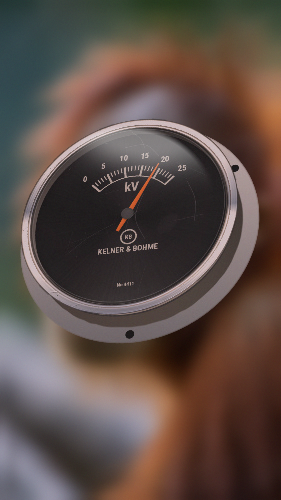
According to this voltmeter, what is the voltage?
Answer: 20 kV
